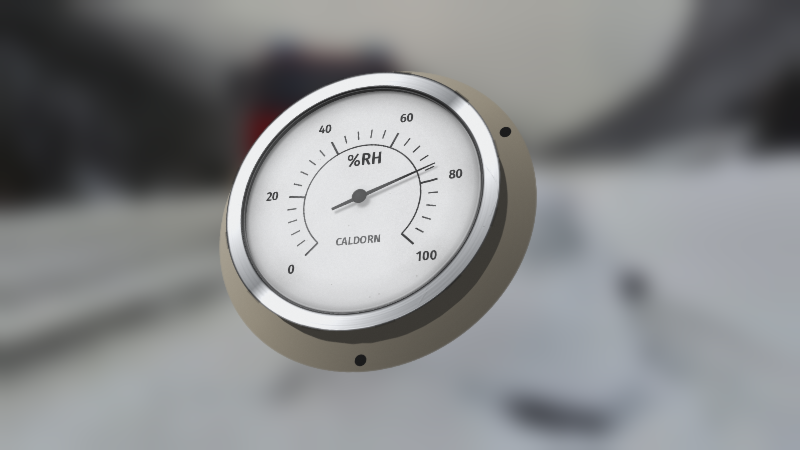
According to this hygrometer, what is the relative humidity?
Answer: 76 %
